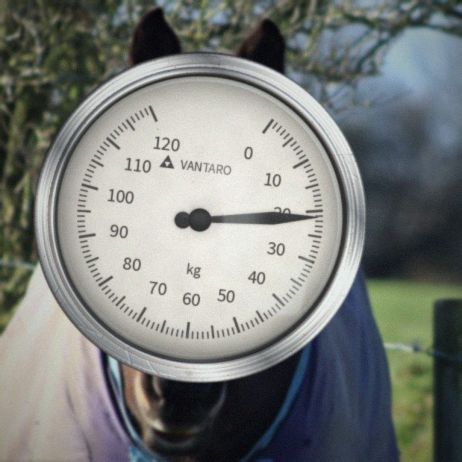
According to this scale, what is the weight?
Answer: 21 kg
